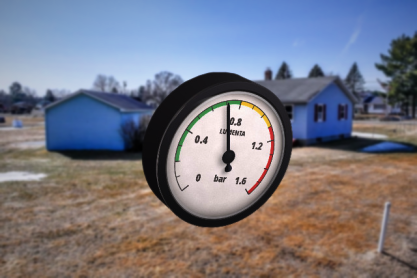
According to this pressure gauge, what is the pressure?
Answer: 0.7 bar
